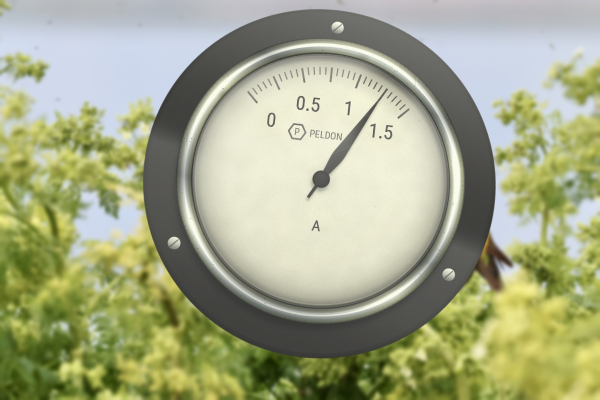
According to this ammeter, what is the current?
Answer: 1.25 A
